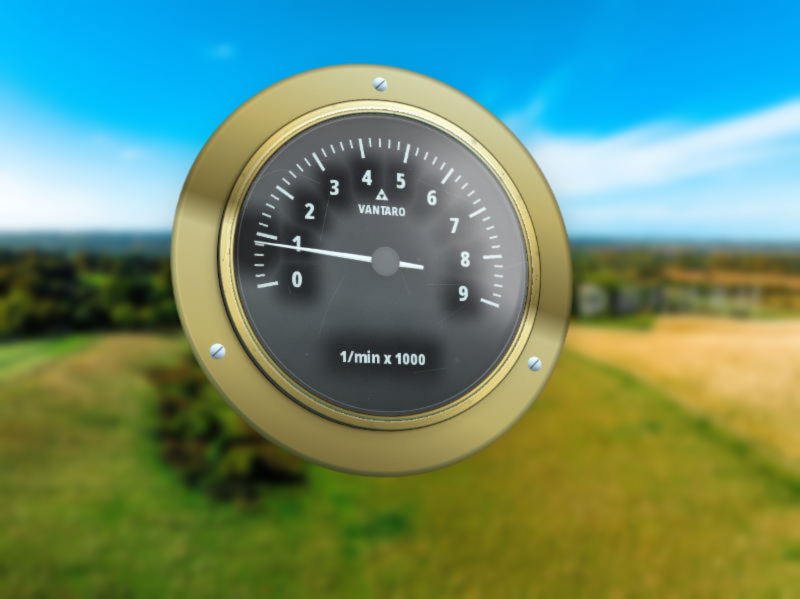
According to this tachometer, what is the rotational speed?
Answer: 800 rpm
